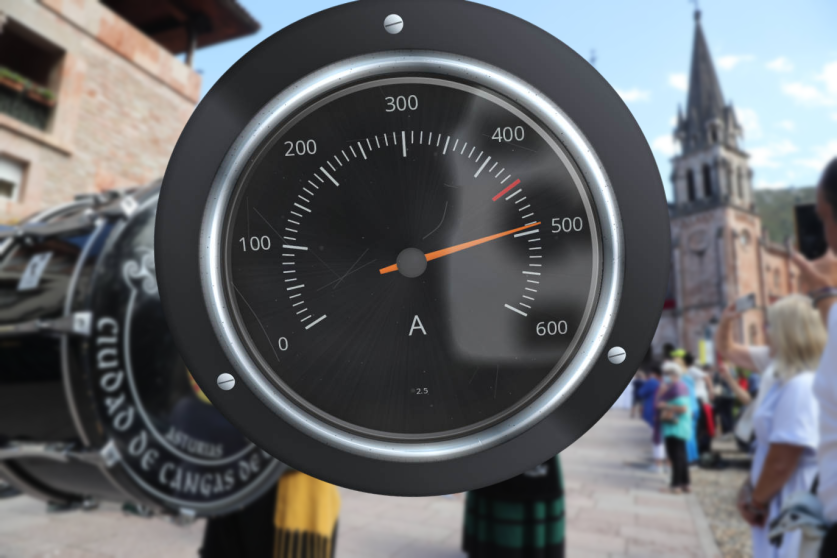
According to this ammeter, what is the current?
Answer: 490 A
